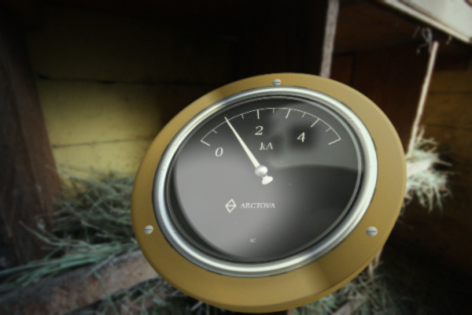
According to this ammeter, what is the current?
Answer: 1 kA
